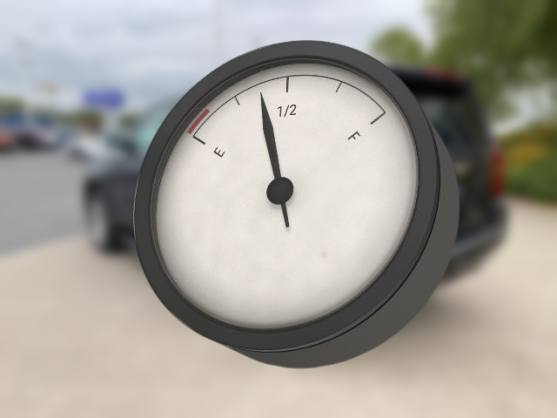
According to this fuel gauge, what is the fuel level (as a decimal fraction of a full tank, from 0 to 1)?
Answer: 0.375
